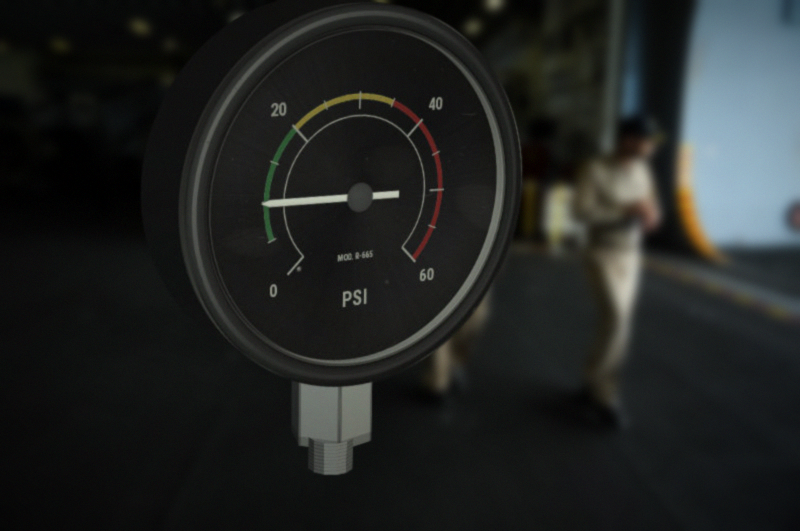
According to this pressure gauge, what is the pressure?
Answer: 10 psi
